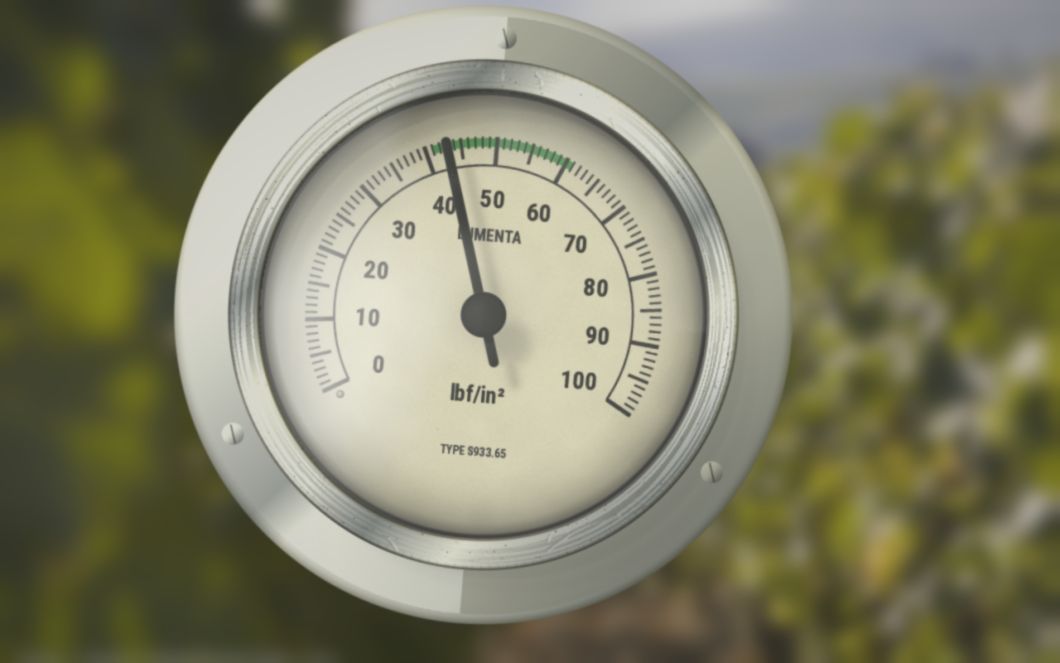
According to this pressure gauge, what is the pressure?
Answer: 43 psi
